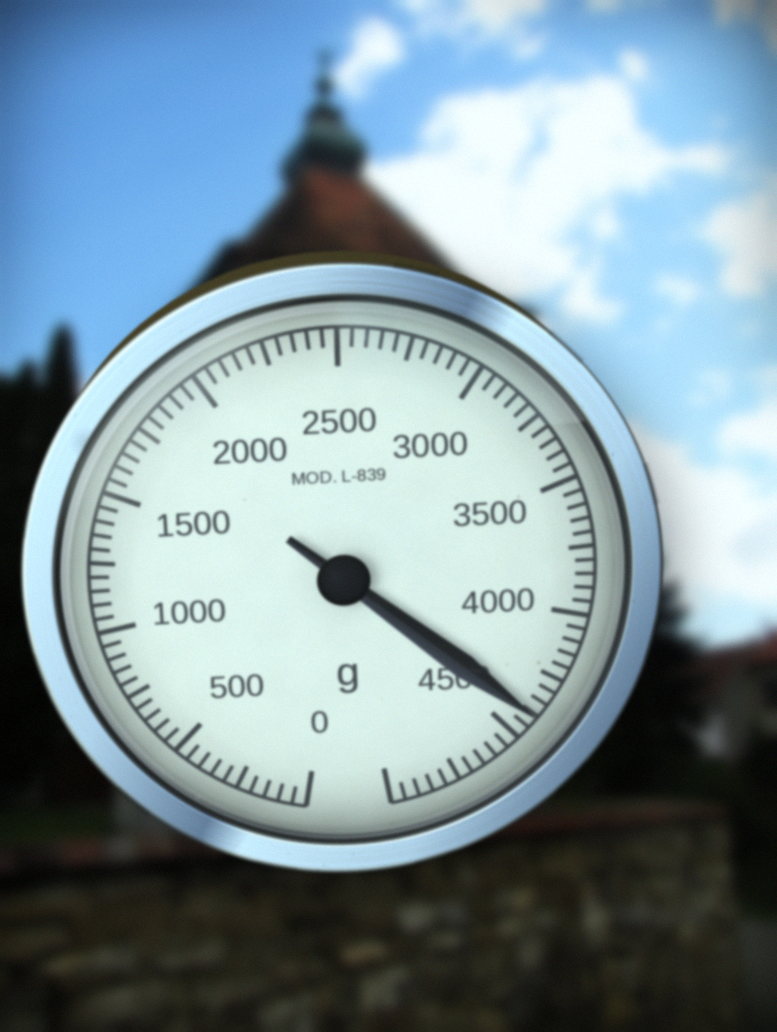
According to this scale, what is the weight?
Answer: 4400 g
